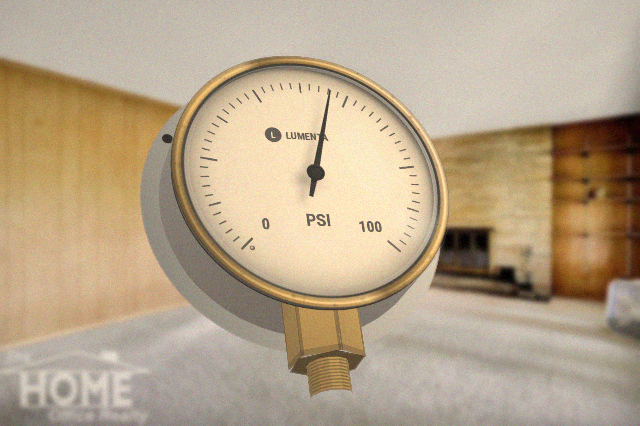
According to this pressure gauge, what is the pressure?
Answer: 56 psi
